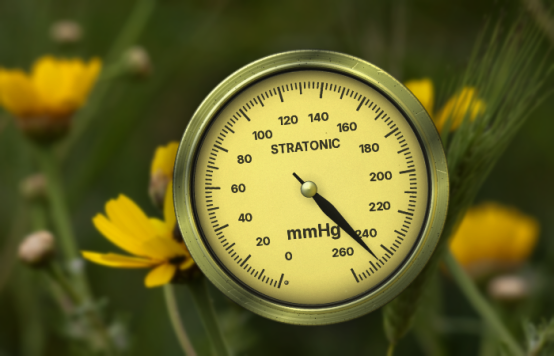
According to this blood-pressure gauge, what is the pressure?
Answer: 246 mmHg
